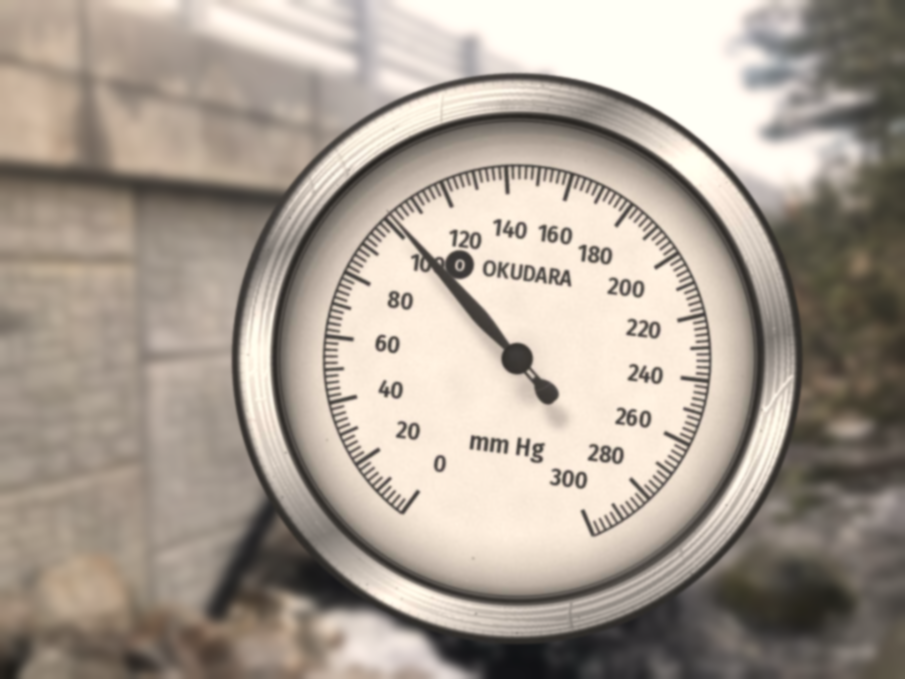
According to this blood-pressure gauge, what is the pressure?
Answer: 102 mmHg
